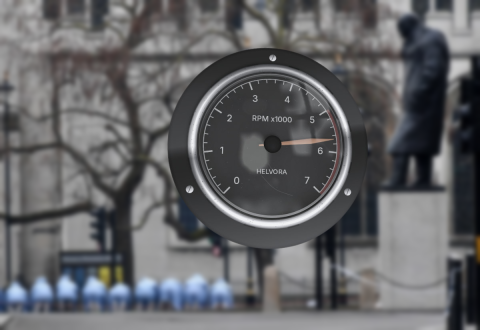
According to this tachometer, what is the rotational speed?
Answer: 5700 rpm
